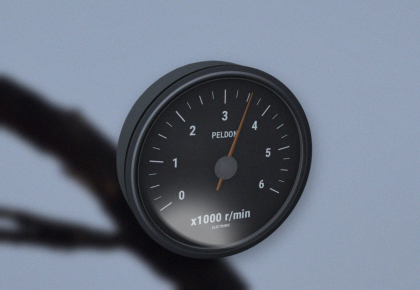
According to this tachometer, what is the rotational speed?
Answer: 3500 rpm
